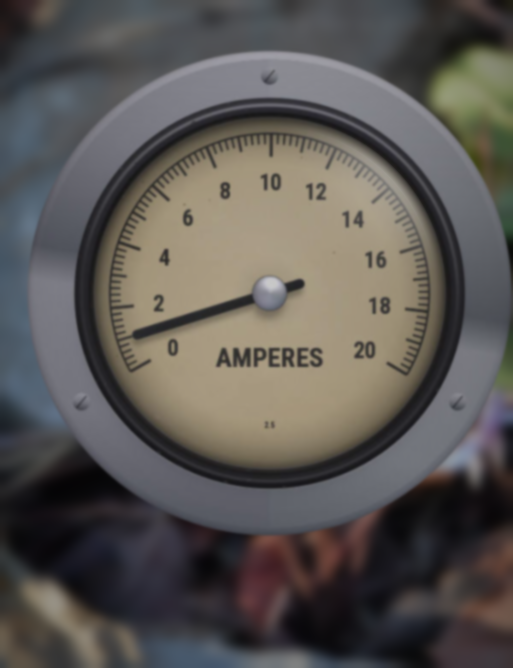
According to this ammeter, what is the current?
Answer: 1 A
